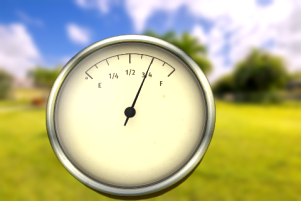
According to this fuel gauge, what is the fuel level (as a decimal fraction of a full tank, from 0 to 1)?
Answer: 0.75
